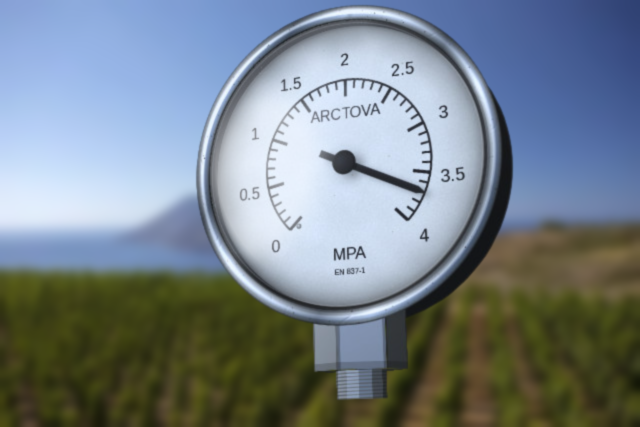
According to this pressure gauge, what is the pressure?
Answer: 3.7 MPa
